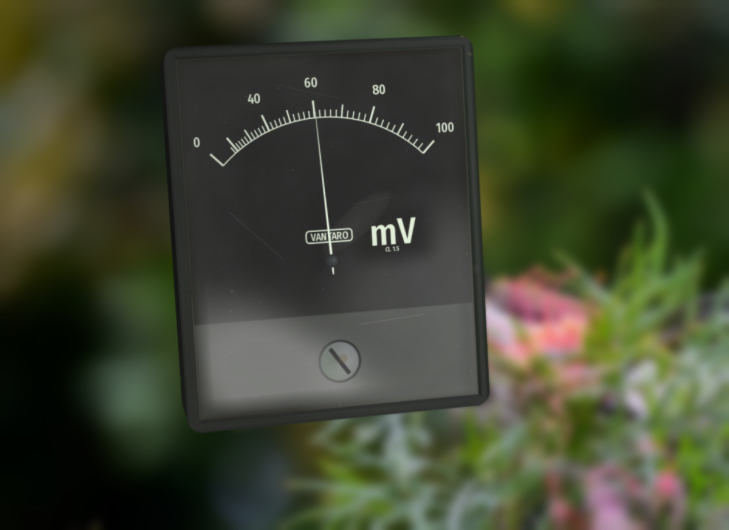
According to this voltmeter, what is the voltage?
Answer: 60 mV
